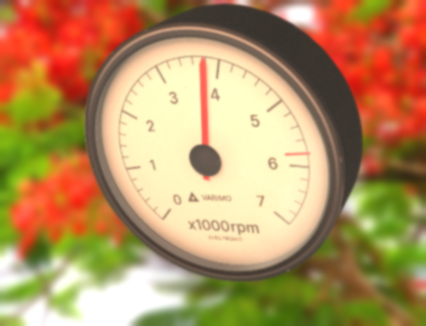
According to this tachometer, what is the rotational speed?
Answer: 3800 rpm
